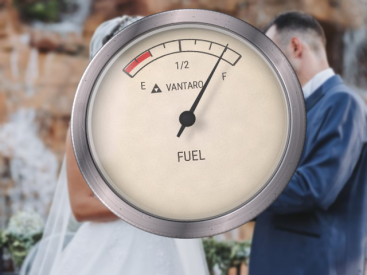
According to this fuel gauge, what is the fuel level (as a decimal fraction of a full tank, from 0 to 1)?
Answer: 0.875
